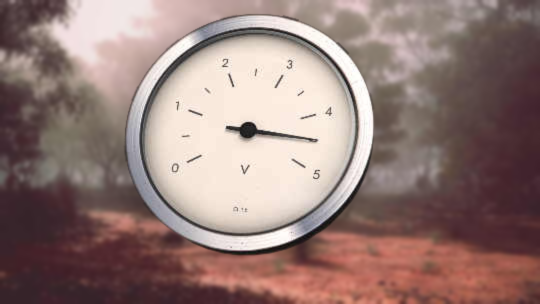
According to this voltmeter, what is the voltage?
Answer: 4.5 V
